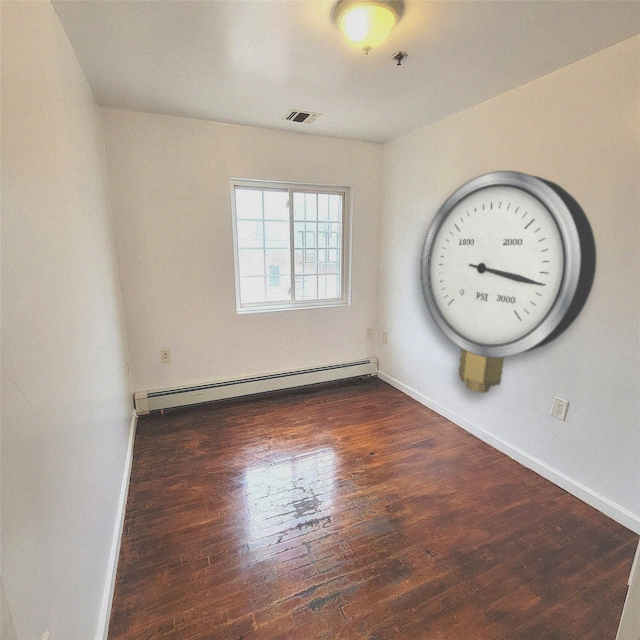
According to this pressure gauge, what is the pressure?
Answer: 2600 psi
